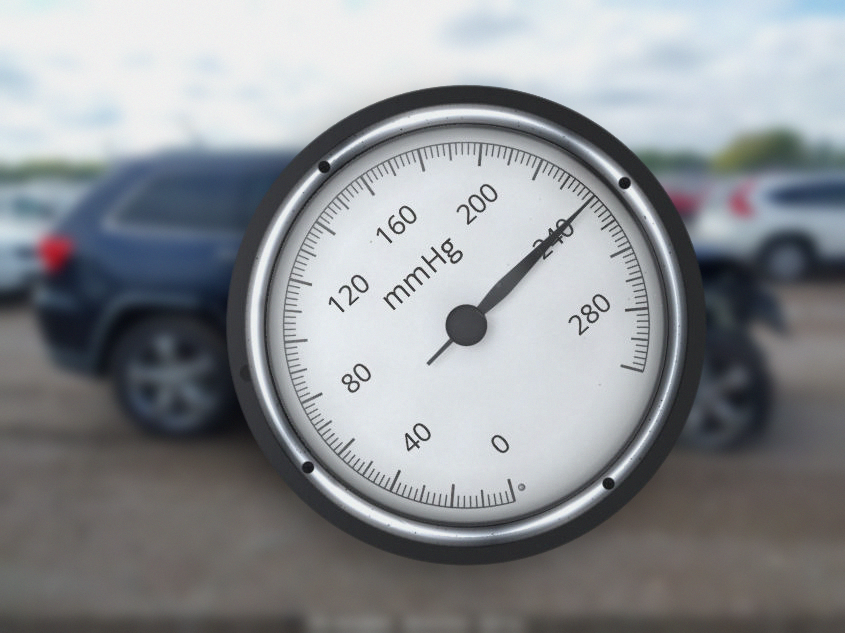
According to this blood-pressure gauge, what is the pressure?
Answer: 240 mmHg
